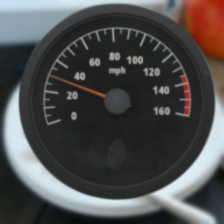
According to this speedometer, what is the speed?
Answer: 30 mph
